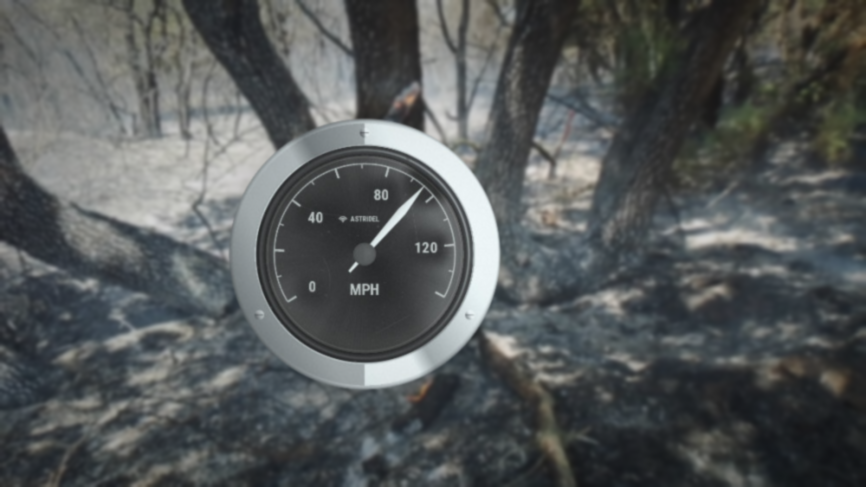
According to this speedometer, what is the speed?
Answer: 95 mph
